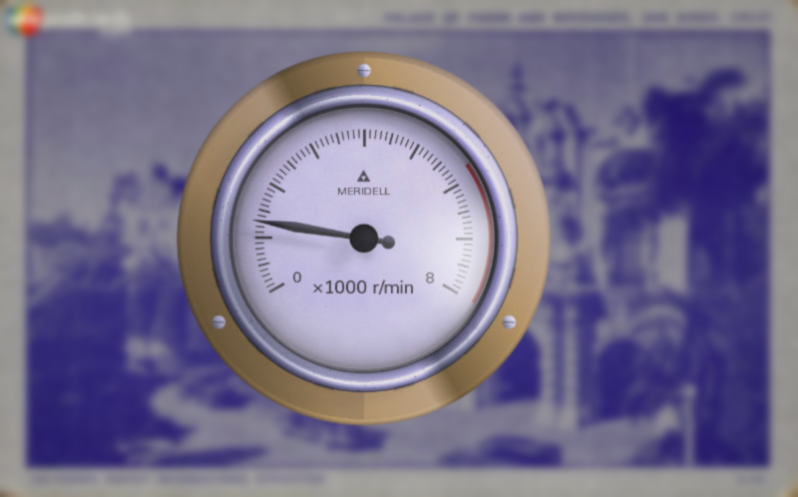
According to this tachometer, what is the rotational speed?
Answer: 1300 rpm
